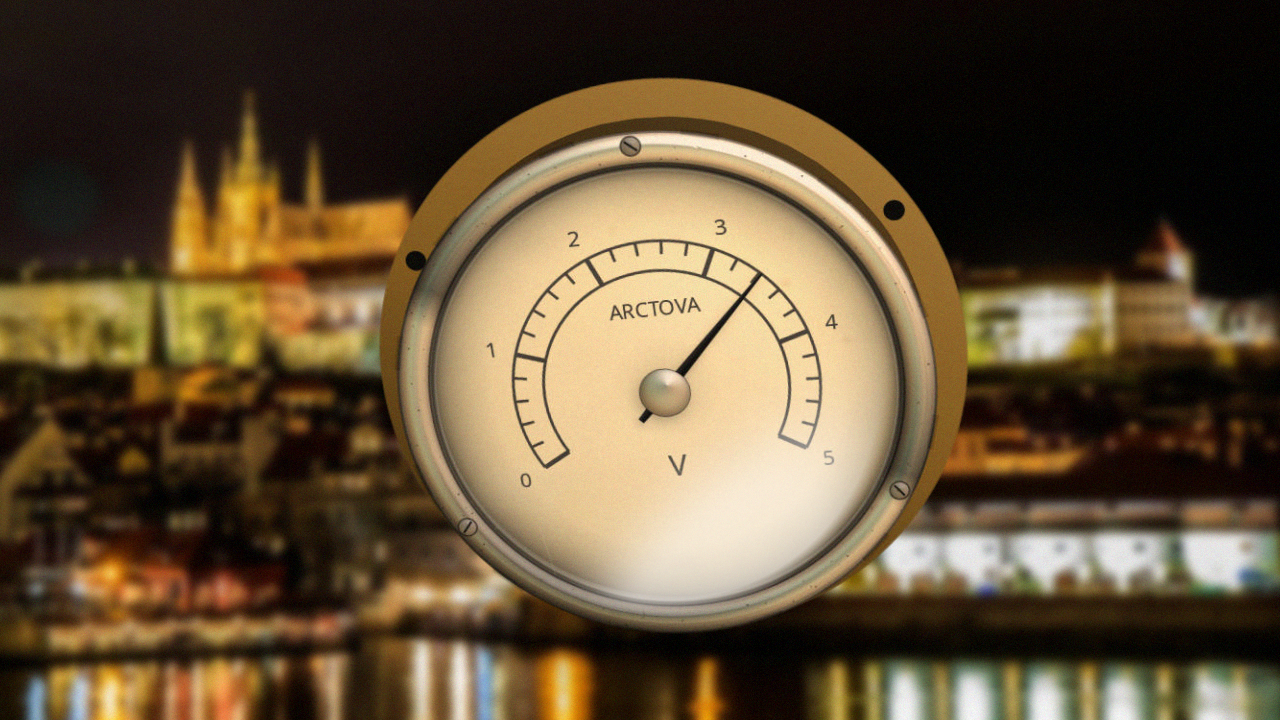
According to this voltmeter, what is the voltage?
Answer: 3.4 V
